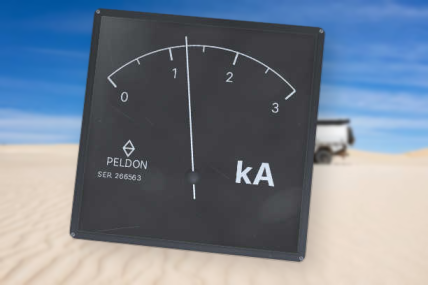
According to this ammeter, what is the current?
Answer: 1.25 kA
